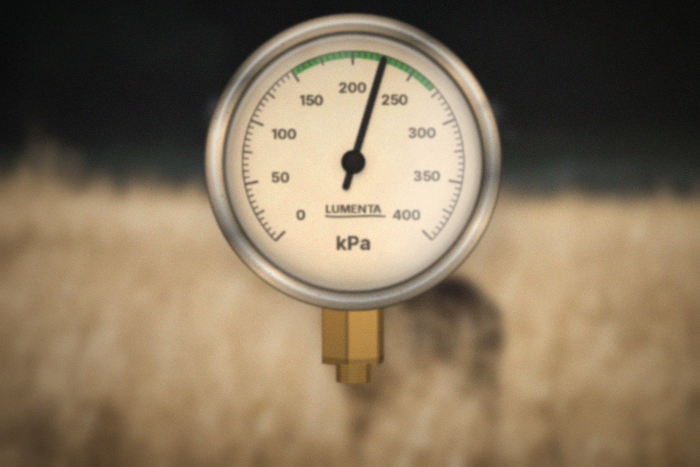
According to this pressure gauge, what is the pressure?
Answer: 225 kPa
